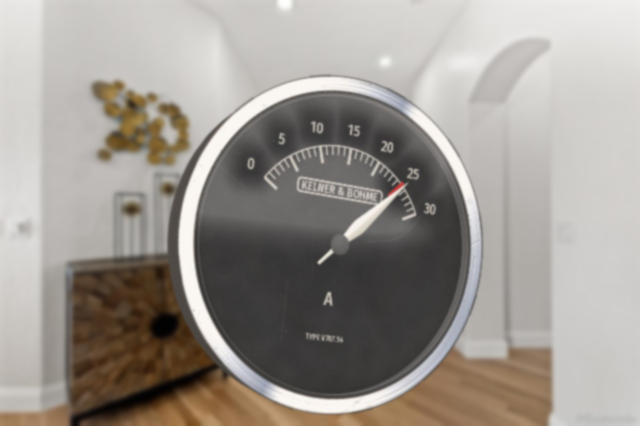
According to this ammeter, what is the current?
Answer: 25 A
